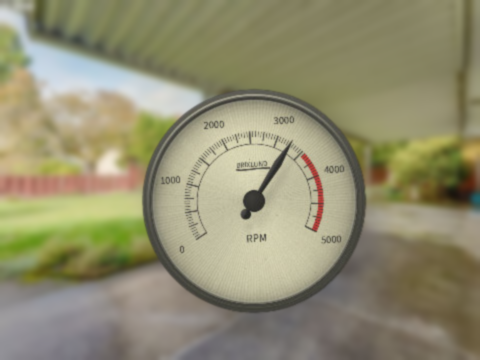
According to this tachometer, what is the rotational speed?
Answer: 3250 rpm
